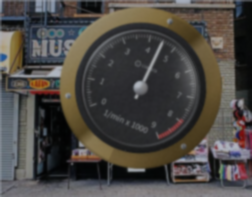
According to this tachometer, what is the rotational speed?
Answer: 4500 rpm
